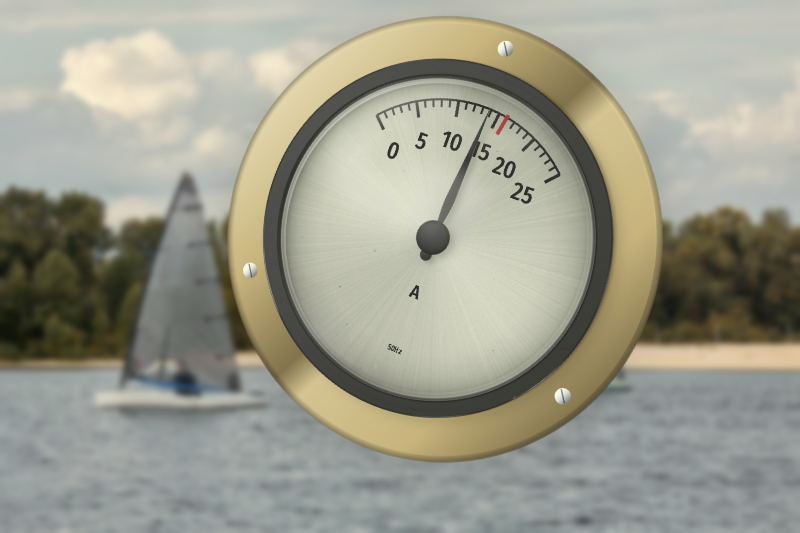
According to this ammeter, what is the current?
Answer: 14 A
